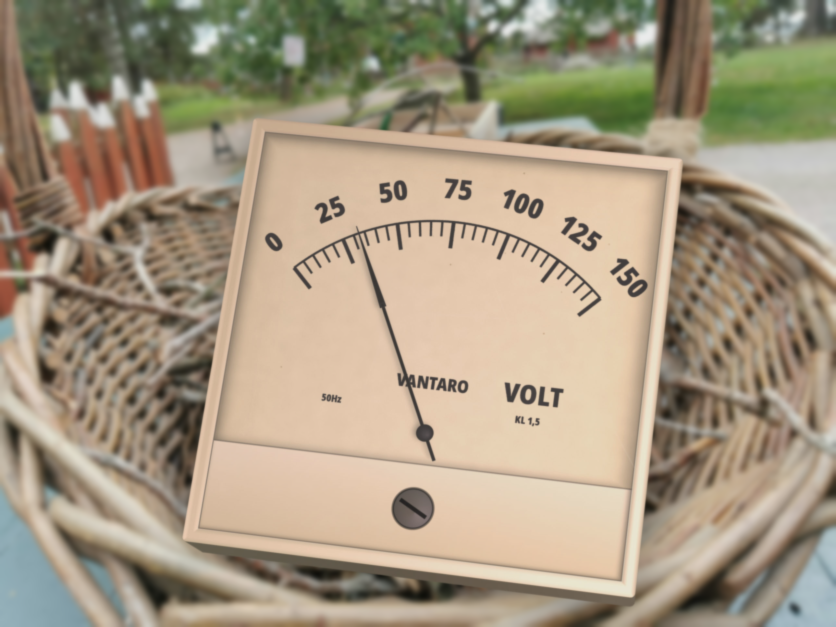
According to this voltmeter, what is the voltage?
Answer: 32.5 V
